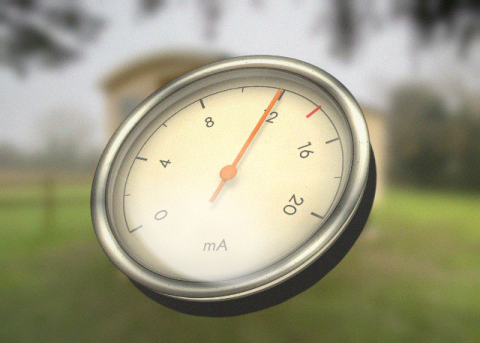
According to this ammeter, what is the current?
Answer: 12 mA
